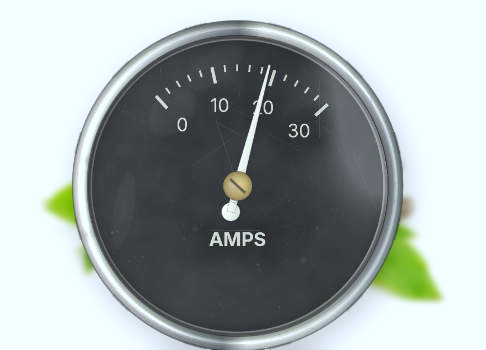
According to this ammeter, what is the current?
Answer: 19 A
